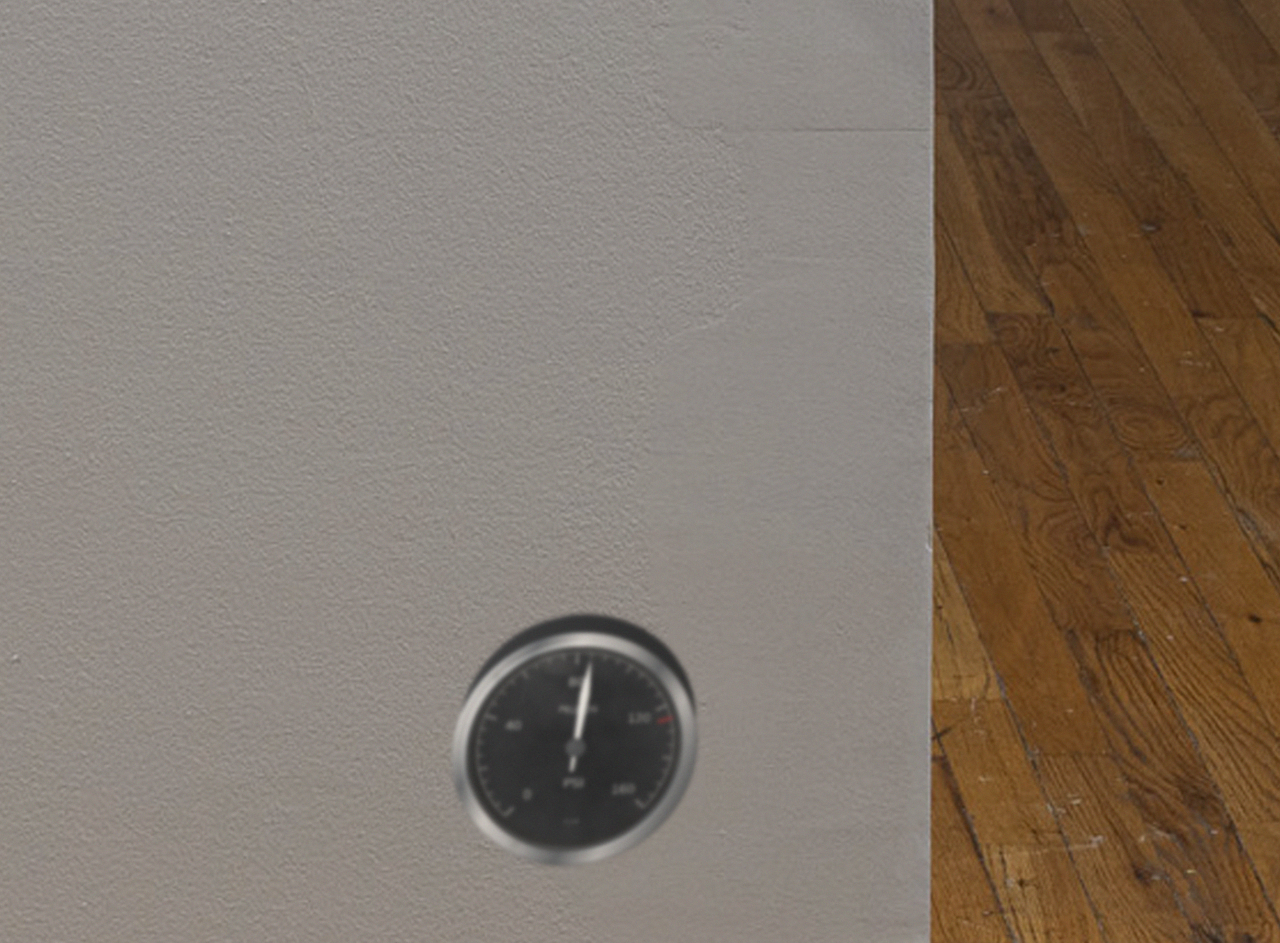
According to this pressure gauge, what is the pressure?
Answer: 85 psi
